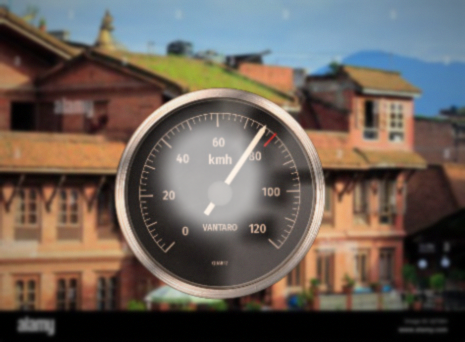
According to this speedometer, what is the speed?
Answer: 76 km/h
